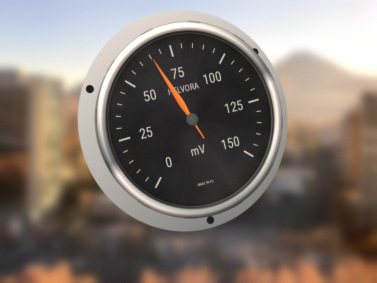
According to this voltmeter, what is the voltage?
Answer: 65 mV
